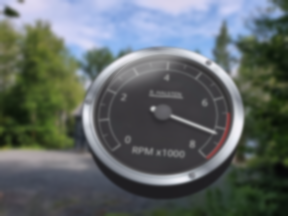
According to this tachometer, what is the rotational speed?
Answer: 7250 rpm
